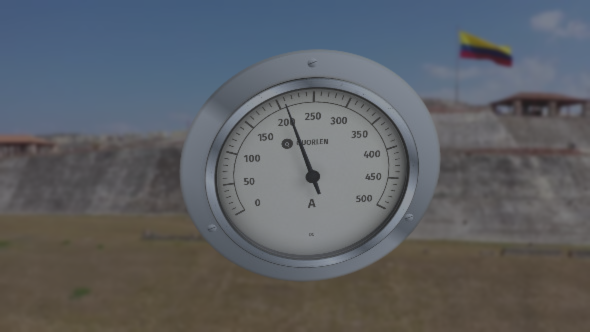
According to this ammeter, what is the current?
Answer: 210 A
